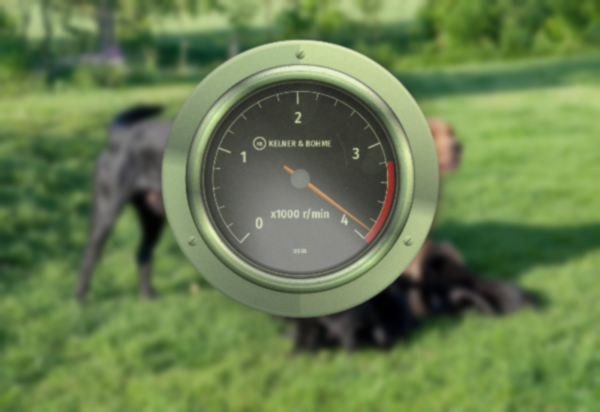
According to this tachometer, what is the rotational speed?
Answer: 3900 rpm
